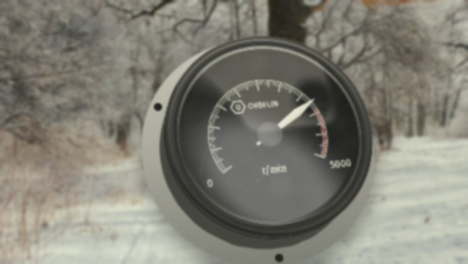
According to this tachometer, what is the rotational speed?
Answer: 3750 rpm
